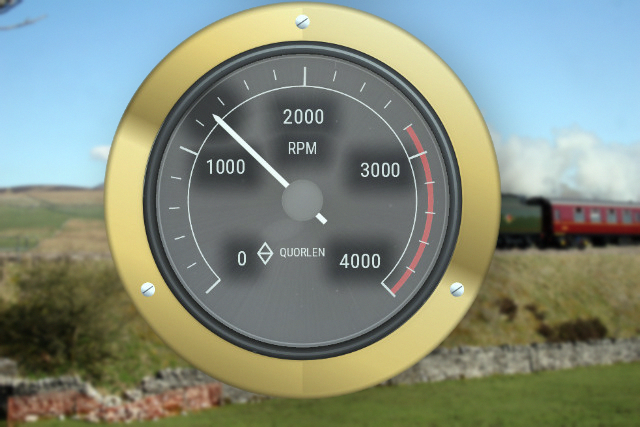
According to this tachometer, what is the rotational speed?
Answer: 1300 rpm
